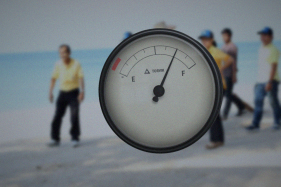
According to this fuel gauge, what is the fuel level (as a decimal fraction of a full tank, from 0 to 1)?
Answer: 0.75
